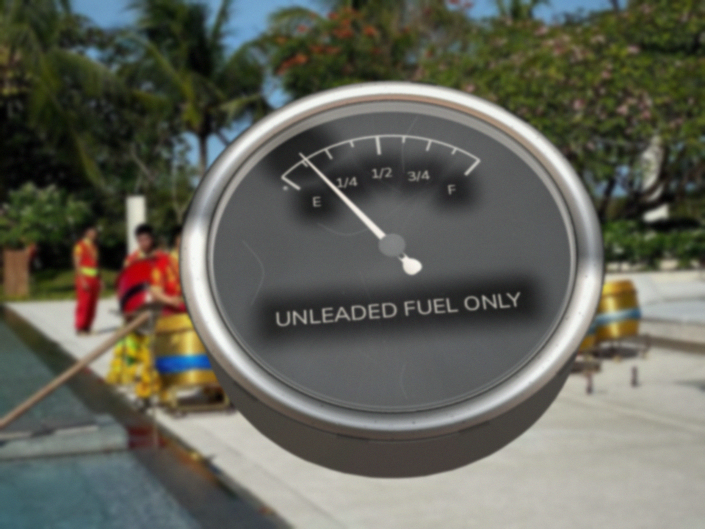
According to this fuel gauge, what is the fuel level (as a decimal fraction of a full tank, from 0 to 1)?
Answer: 0.125
